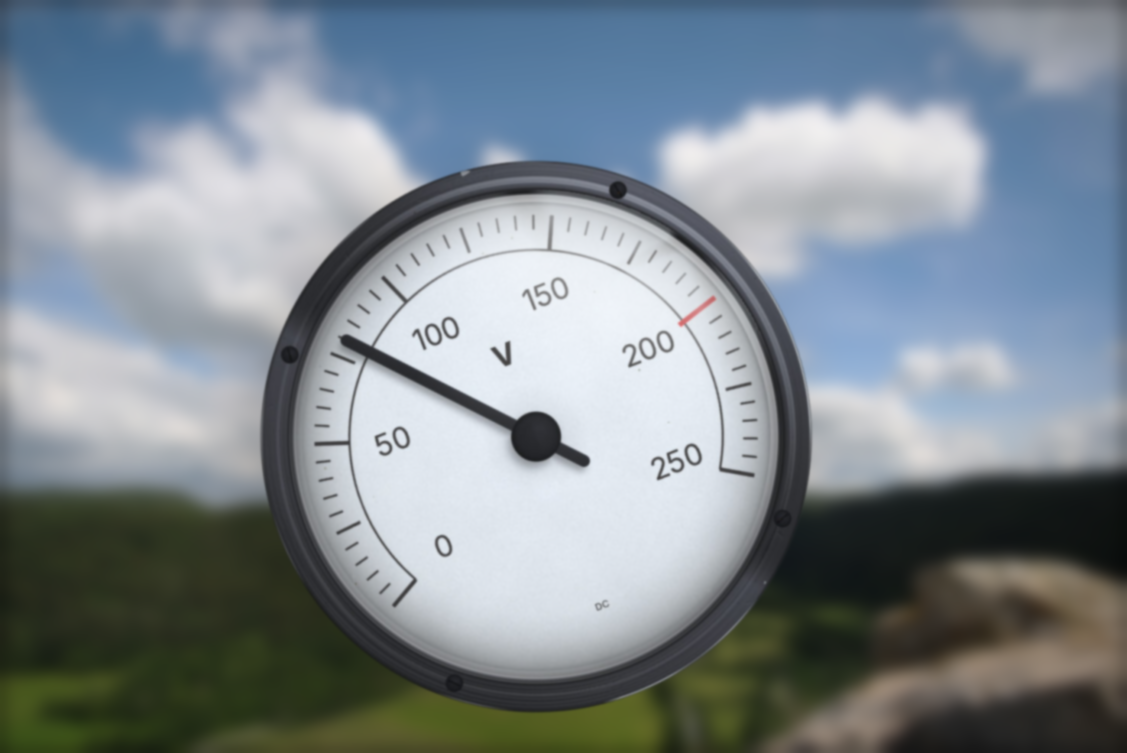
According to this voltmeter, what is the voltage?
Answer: 80 V
